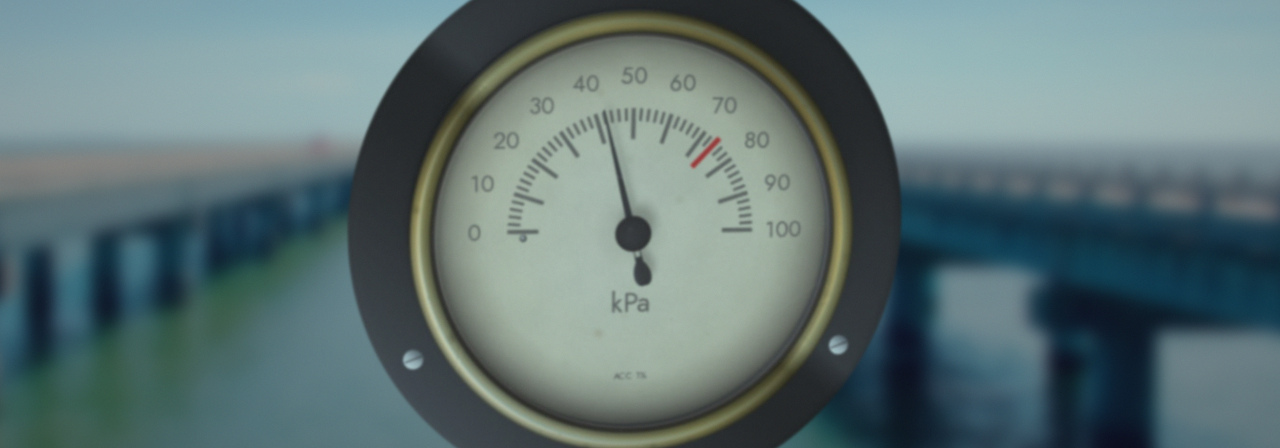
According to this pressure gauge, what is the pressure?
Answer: 42 kPa
